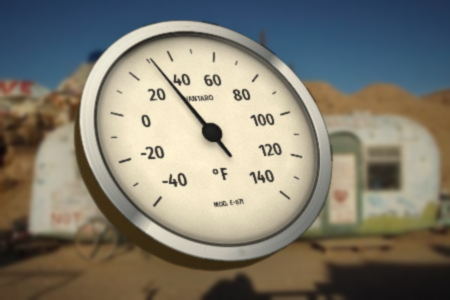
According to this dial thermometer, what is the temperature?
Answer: 30 °F
